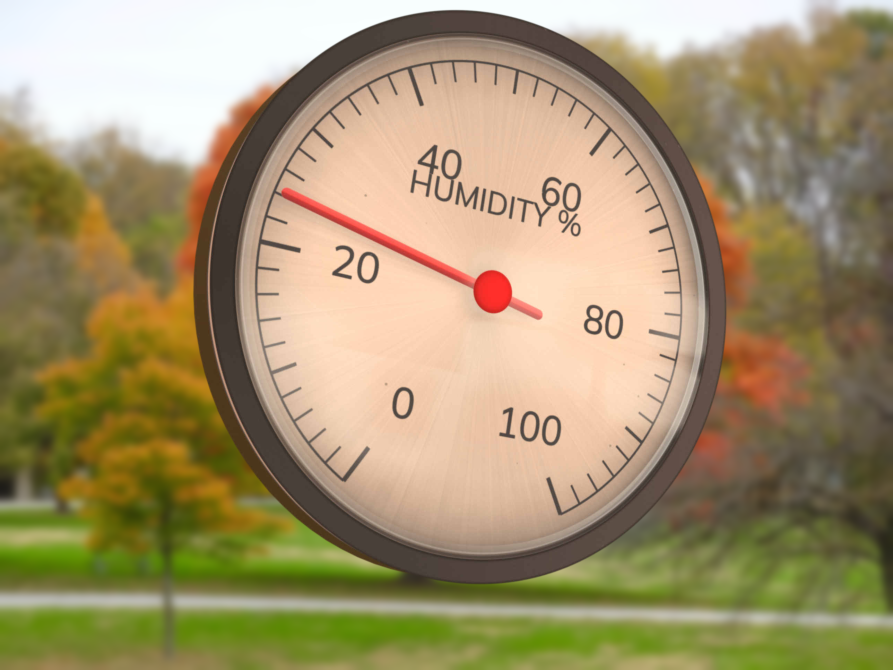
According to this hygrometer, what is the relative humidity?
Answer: 24 %
